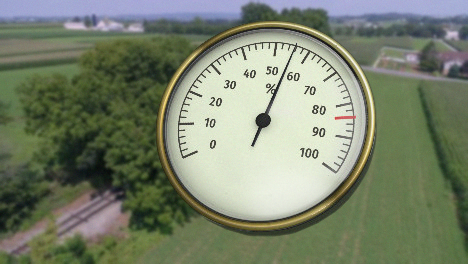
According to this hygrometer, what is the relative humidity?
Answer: 56 %
